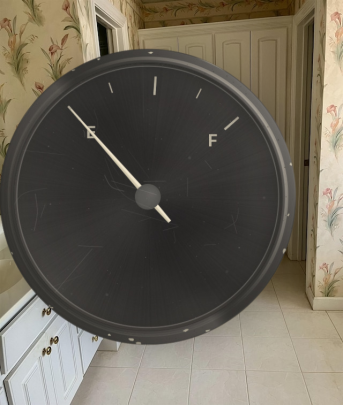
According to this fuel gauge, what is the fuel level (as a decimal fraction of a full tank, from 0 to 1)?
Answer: 0
